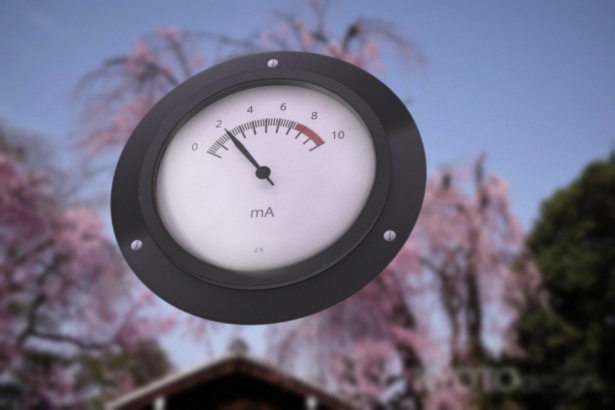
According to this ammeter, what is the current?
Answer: 2 mA
